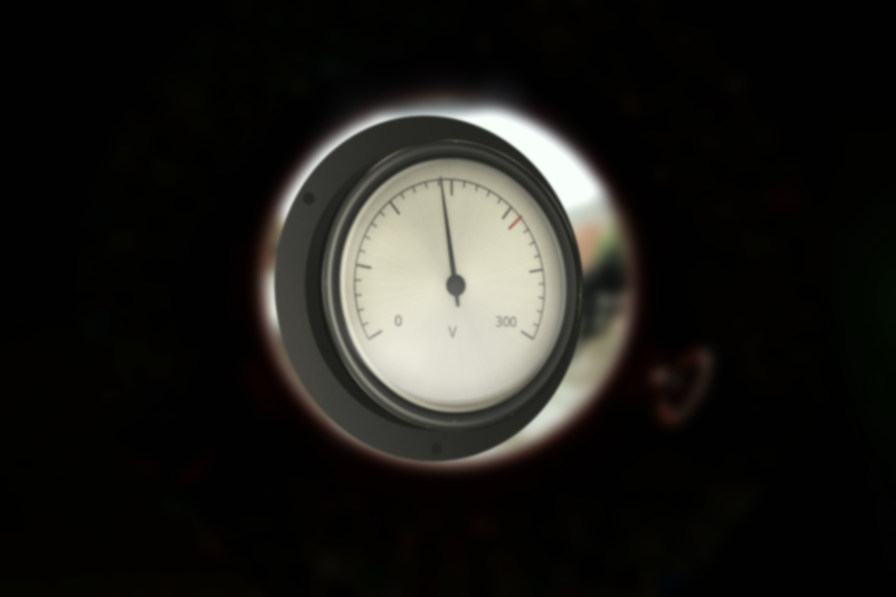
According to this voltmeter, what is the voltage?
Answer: 140 V
